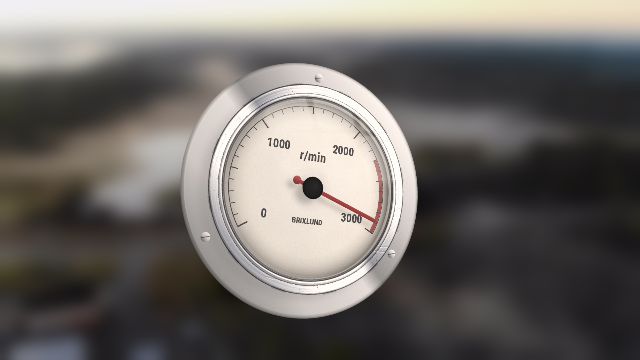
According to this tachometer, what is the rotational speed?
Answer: 2900 rpm
